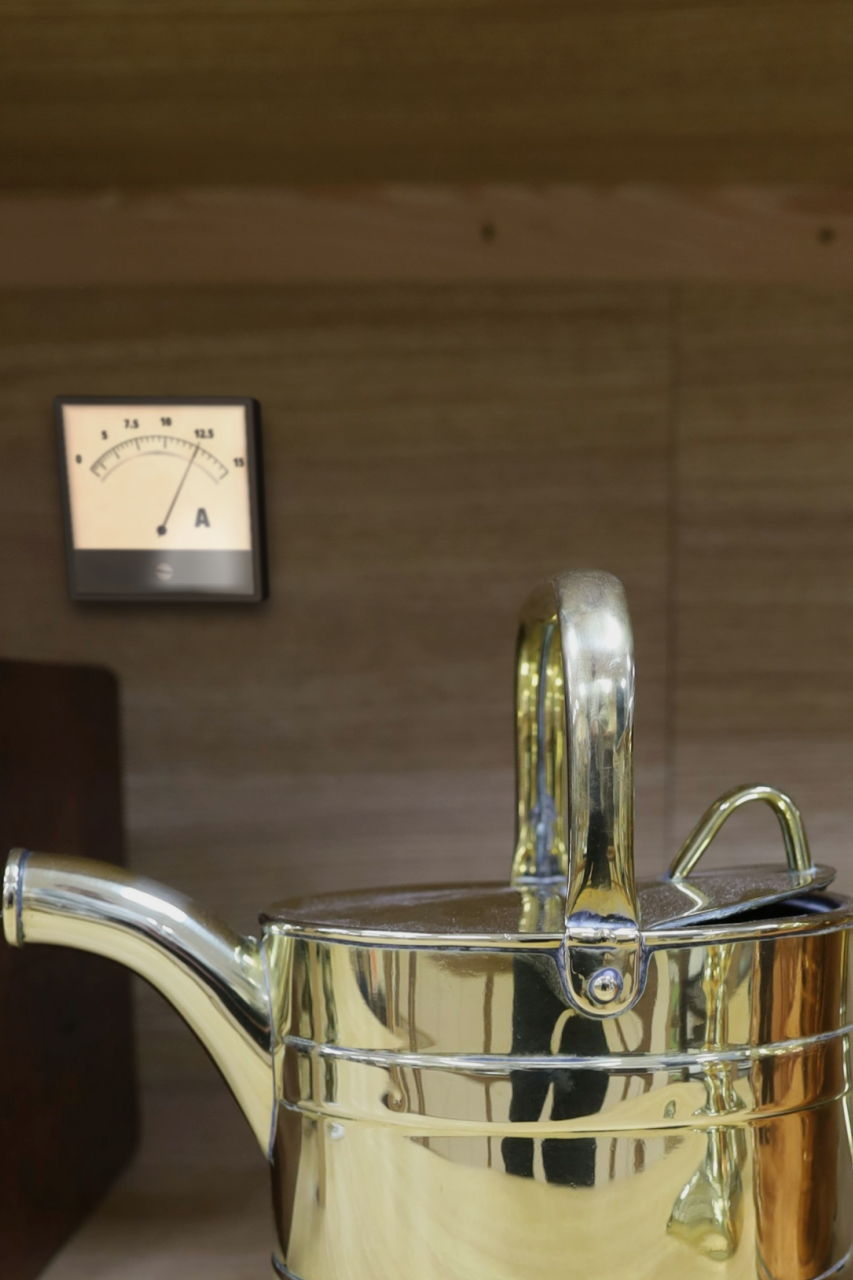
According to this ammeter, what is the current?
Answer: 12.5 A
